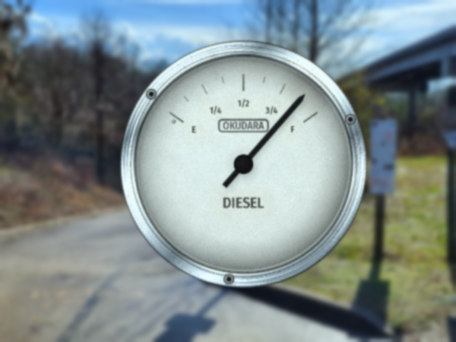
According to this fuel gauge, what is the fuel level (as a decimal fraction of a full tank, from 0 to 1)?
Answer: 0.875
